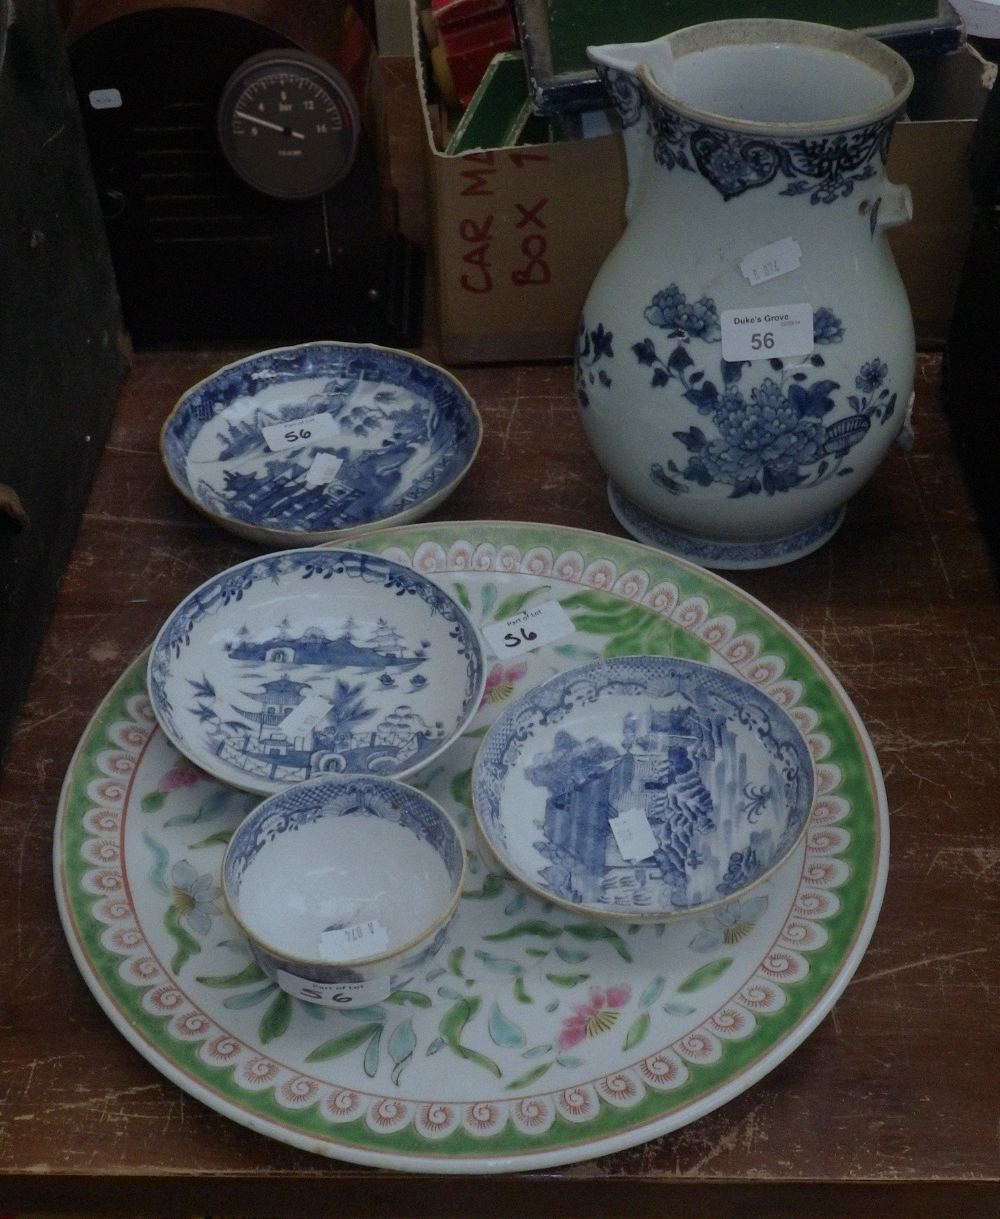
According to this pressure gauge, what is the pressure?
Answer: 2 bar
